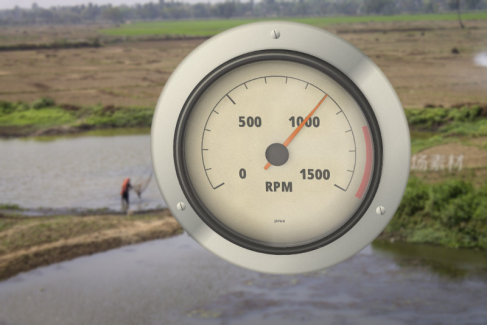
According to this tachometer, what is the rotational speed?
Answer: 1000 rpm
